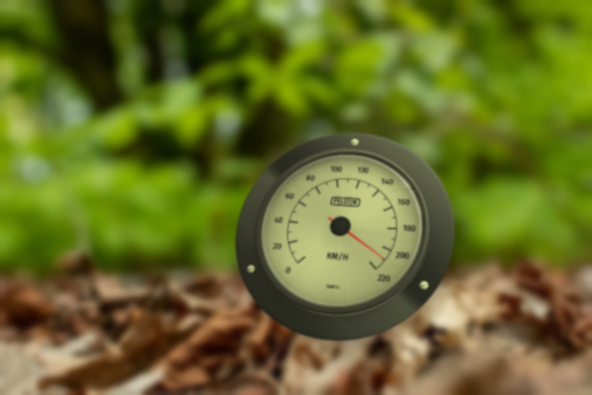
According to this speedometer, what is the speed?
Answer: 210 km/h
